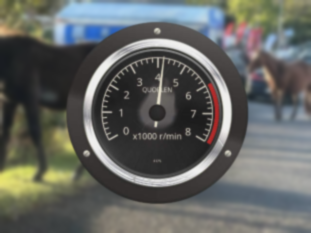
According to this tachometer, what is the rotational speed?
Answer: 4200 rpm
